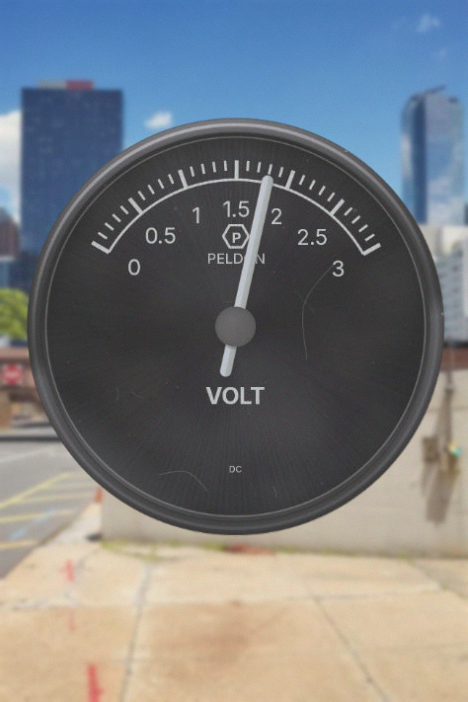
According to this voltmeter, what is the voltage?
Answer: 1.8 V
